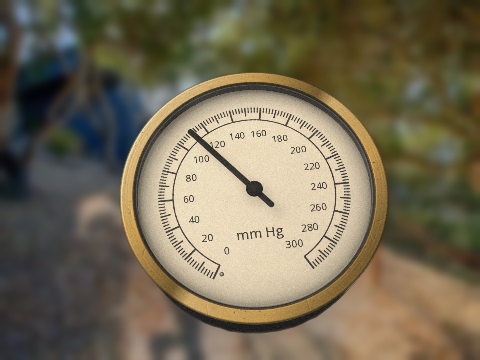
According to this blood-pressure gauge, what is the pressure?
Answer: 110 mmHg
